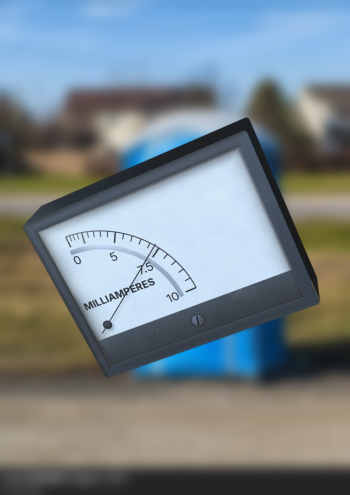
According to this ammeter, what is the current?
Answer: 7.25 mA
